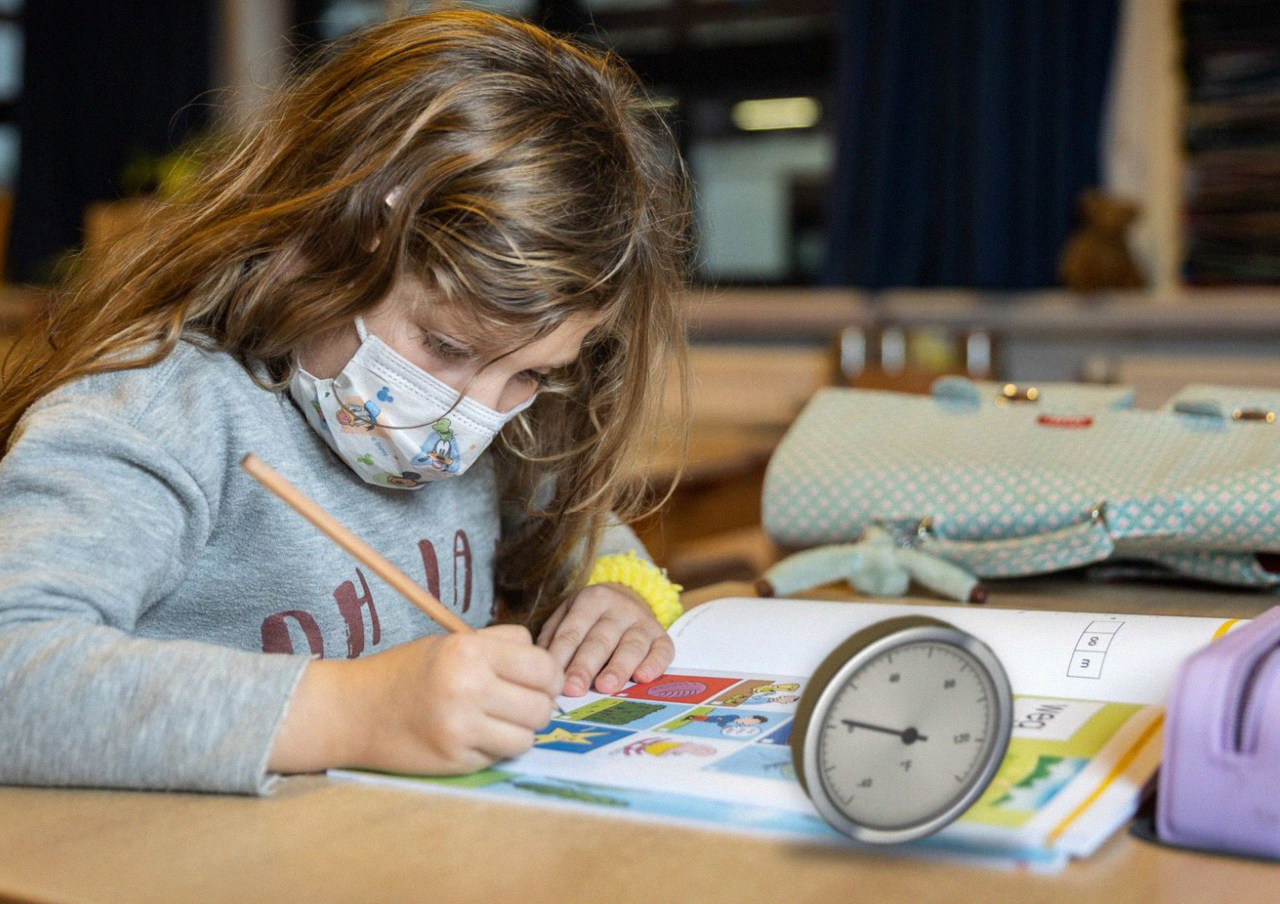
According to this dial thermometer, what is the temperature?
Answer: 4 °F
